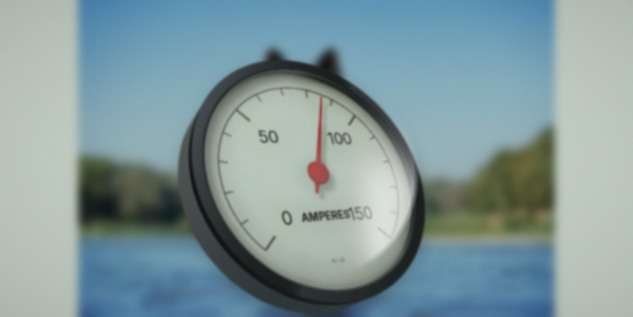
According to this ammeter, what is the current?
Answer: 85 A
